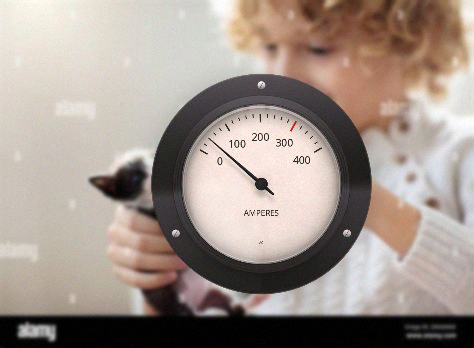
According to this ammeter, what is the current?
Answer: 40 A
